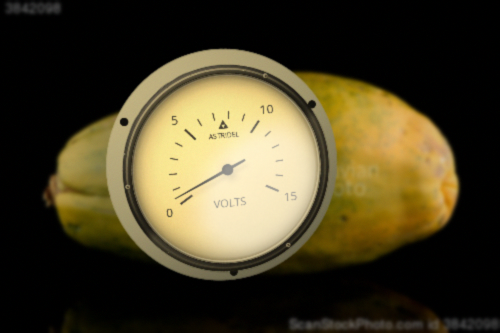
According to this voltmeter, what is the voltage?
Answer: 0.5 V
